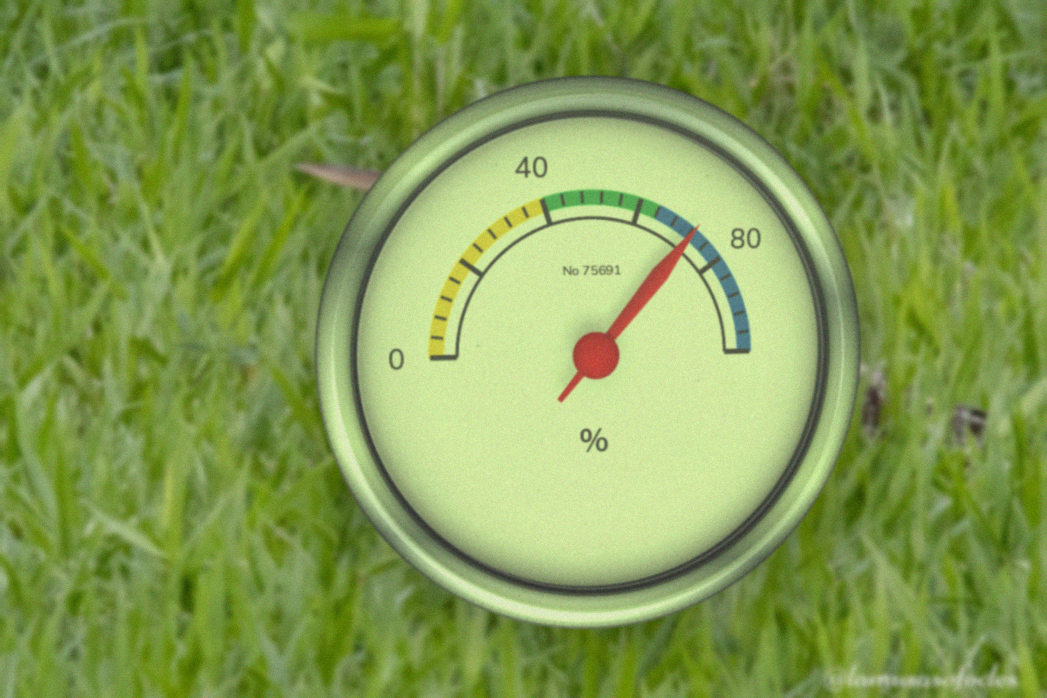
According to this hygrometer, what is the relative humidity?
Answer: 72 %
